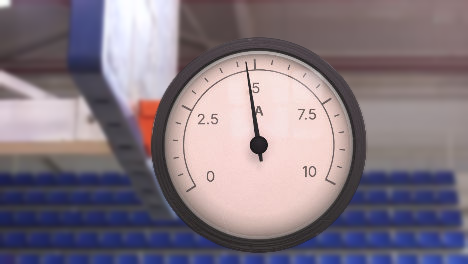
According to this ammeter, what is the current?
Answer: 4.75 A
